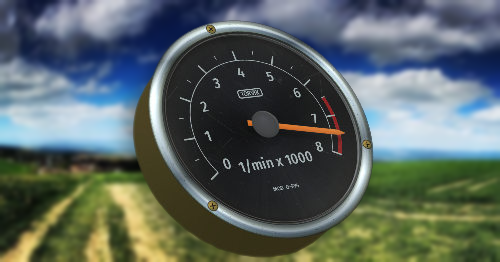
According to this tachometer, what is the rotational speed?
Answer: 7500 rpm
